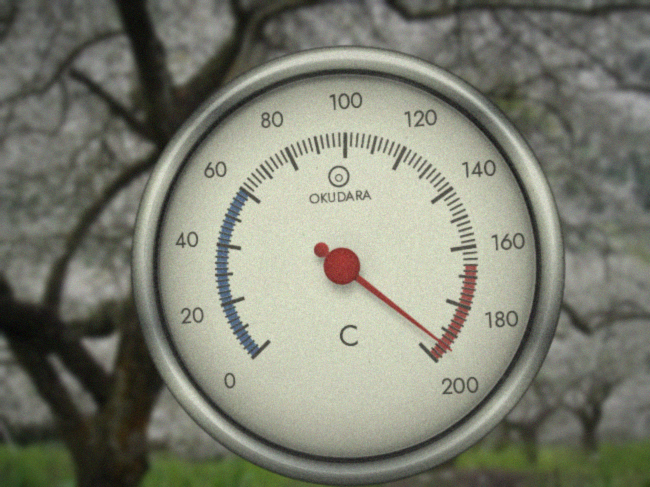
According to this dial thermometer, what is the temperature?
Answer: 194 °C
